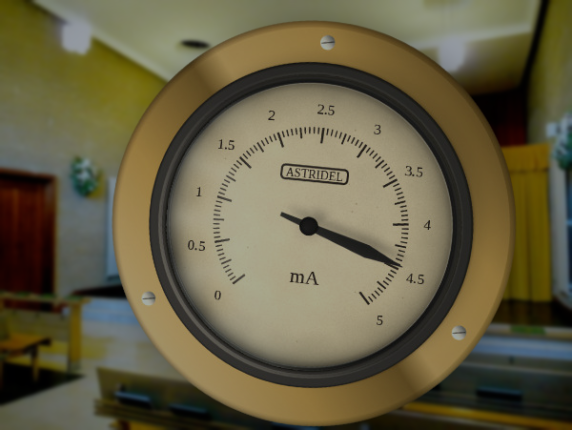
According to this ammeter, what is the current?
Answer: 4.45 mA
